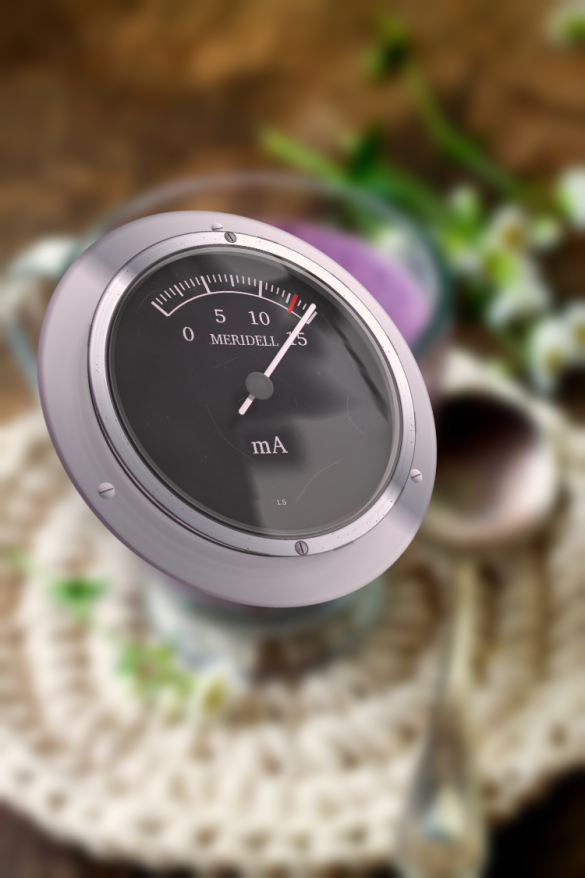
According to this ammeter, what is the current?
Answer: 14.5 mA
